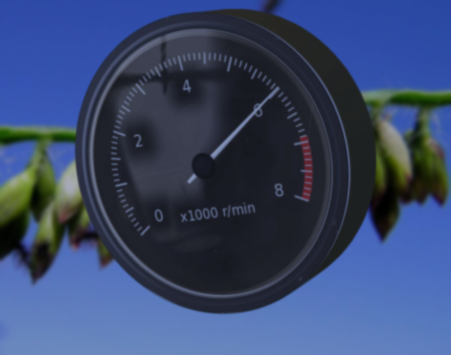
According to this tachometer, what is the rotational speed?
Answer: 6000 rpm
